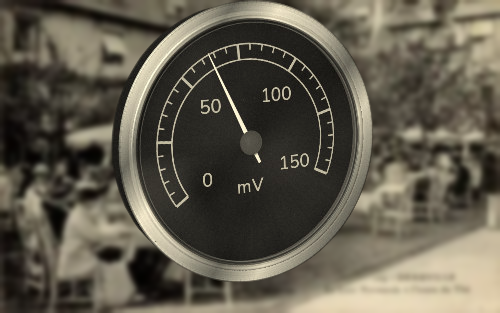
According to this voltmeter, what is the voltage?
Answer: 62.5 mV
